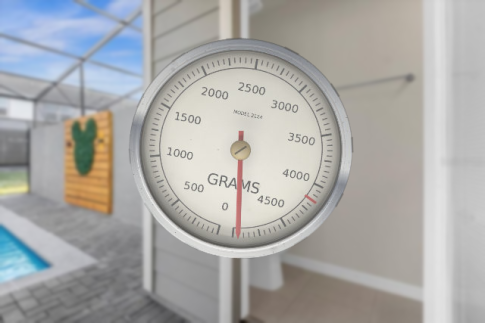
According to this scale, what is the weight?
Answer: 4950 g
